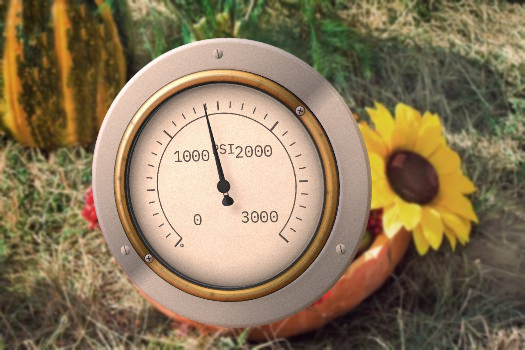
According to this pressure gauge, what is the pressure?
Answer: 1400 psi
